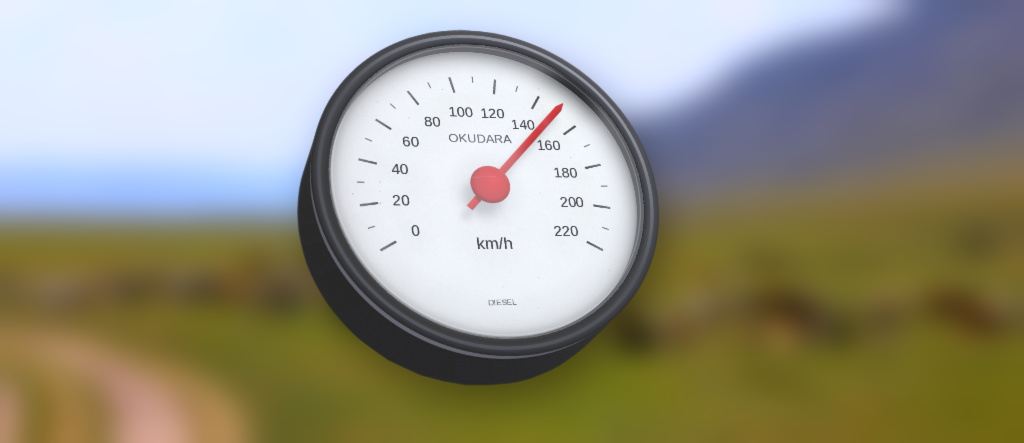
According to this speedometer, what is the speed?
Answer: 150 km/h
